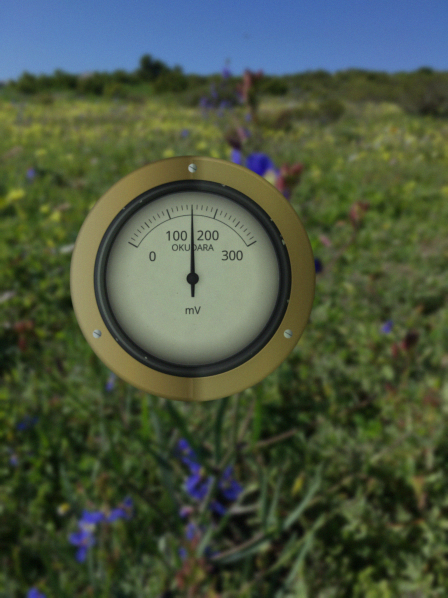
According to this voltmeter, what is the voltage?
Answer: 150 mV
